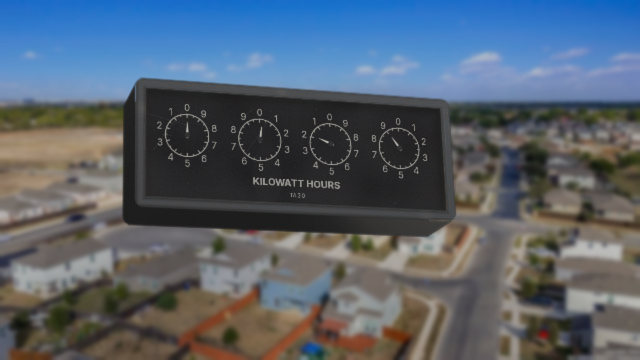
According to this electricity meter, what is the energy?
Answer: 19 kWh
